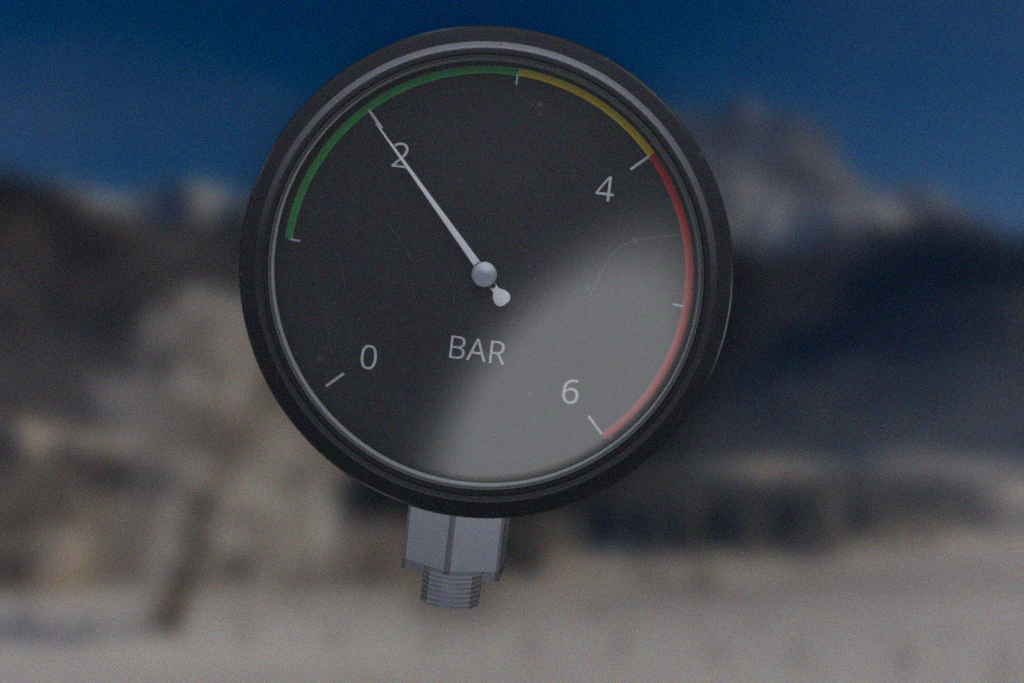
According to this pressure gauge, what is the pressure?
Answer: 2 bar
